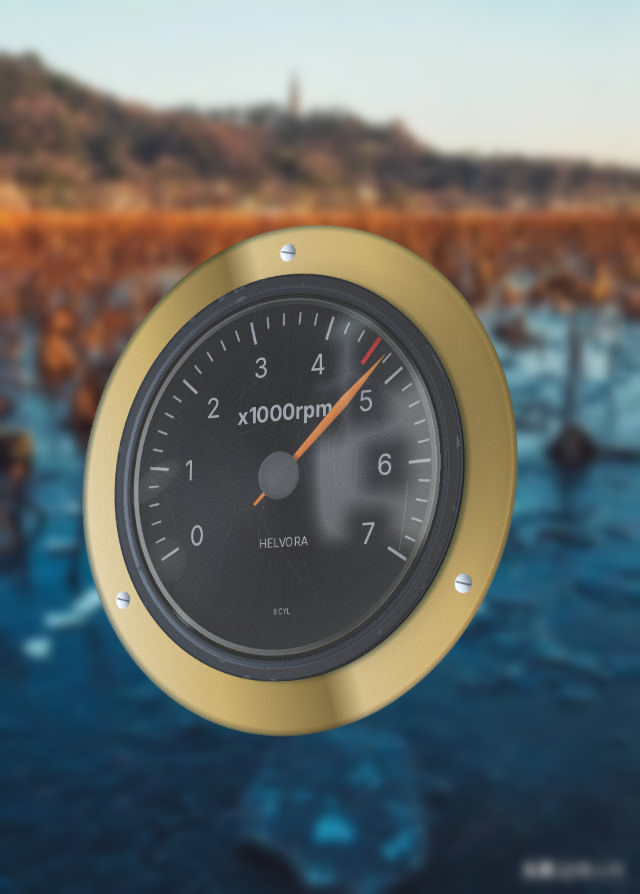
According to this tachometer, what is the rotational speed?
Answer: 4800 rpm
